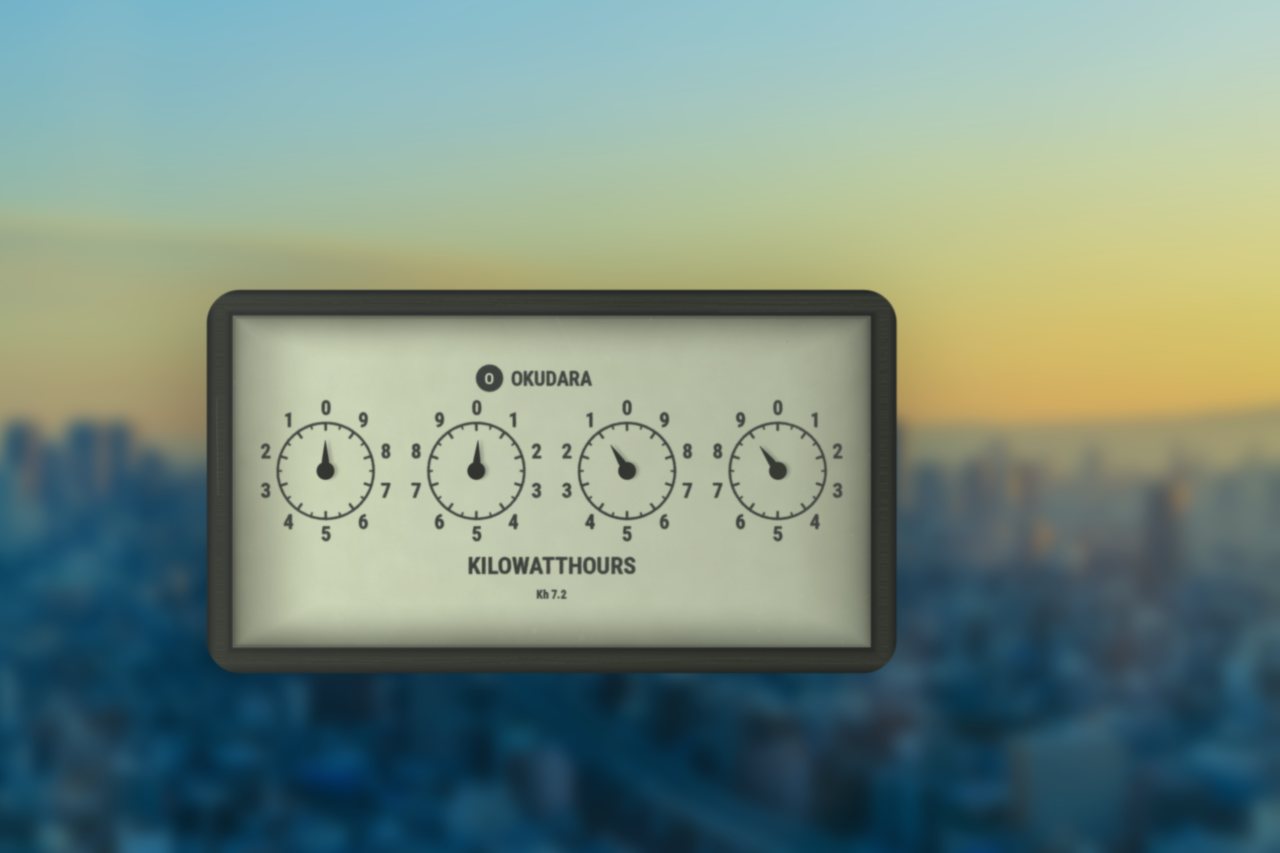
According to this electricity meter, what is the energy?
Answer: 9 kWh
